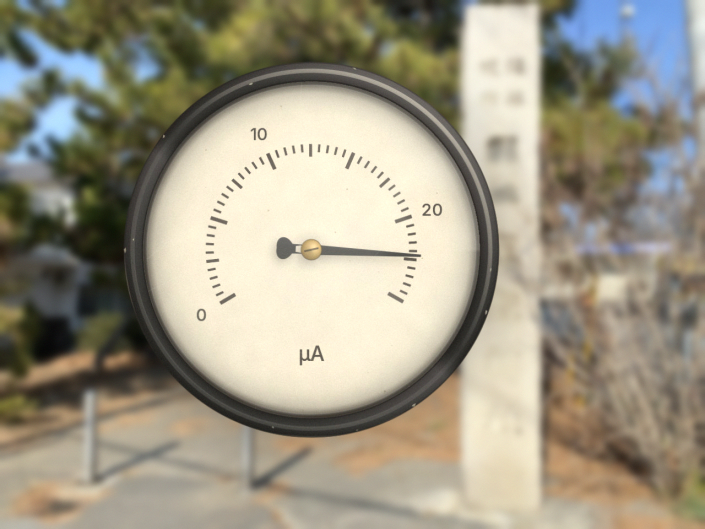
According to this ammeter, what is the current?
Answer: 22.25 µA
